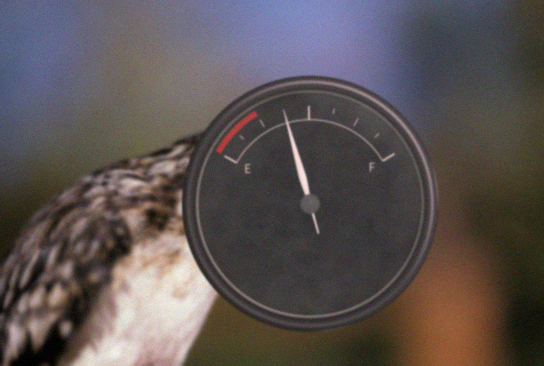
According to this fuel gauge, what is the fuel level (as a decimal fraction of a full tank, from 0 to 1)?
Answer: 0.375
